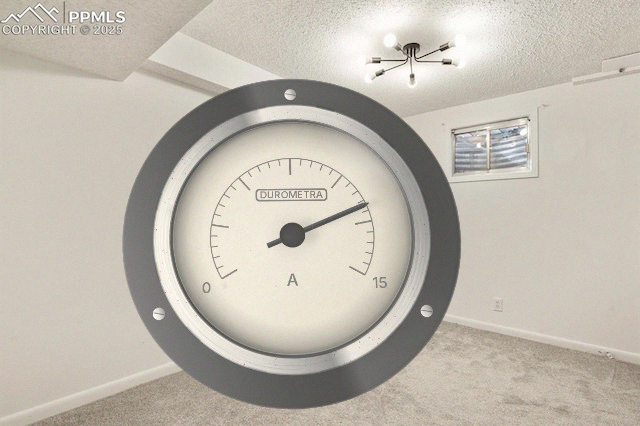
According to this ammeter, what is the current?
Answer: 11.75 A
